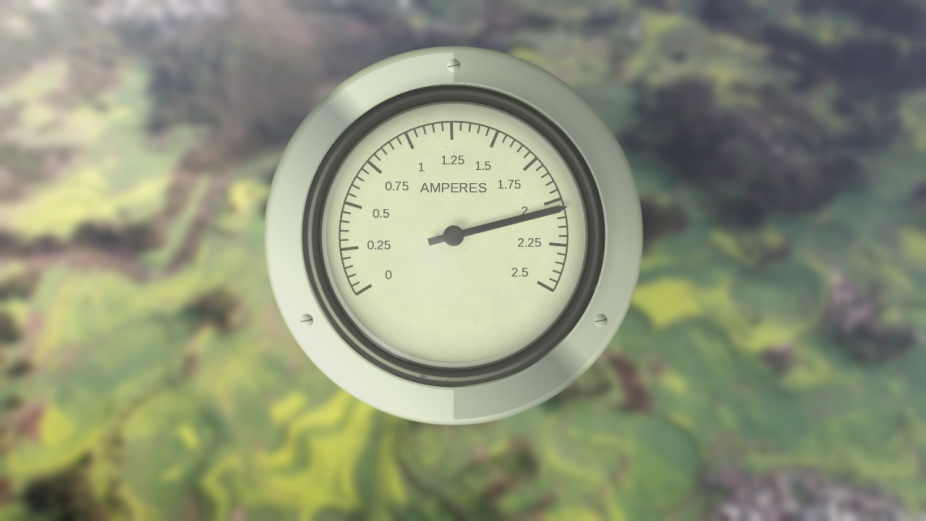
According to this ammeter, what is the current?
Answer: 2.05 A
